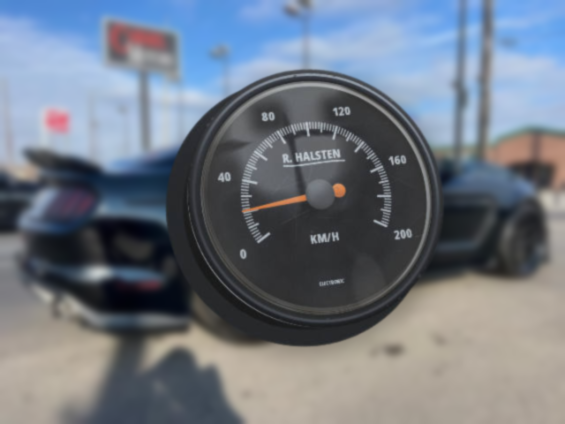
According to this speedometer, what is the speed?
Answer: 20 km/h
